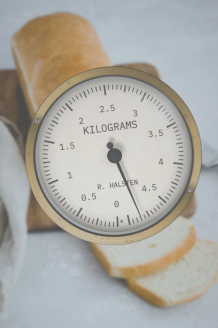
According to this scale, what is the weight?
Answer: 4.85 kg
